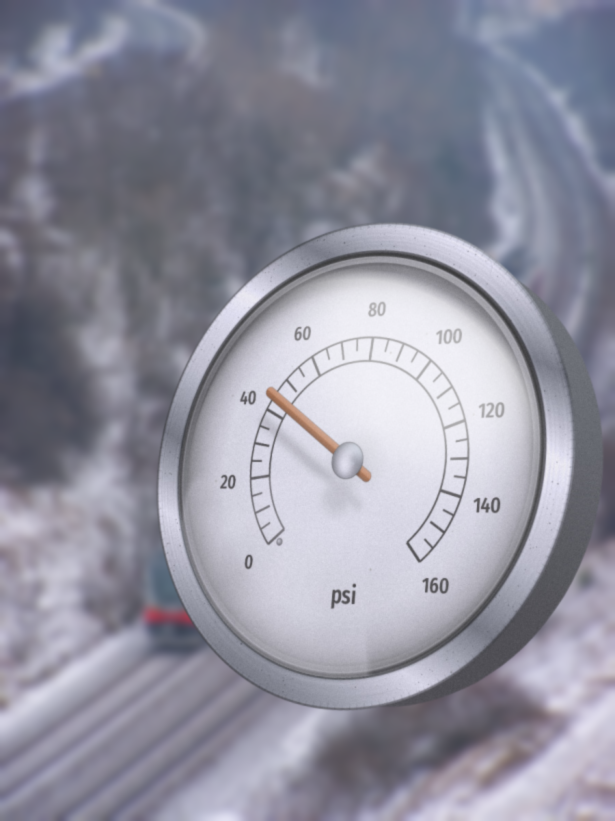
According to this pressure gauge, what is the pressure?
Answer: 45 psi
